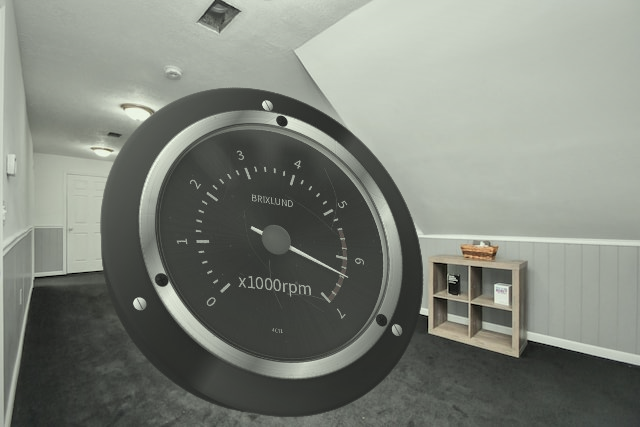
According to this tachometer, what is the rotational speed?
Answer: 6400 rpm
